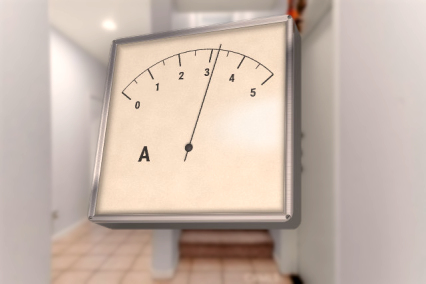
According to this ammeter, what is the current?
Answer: 3.25 A
